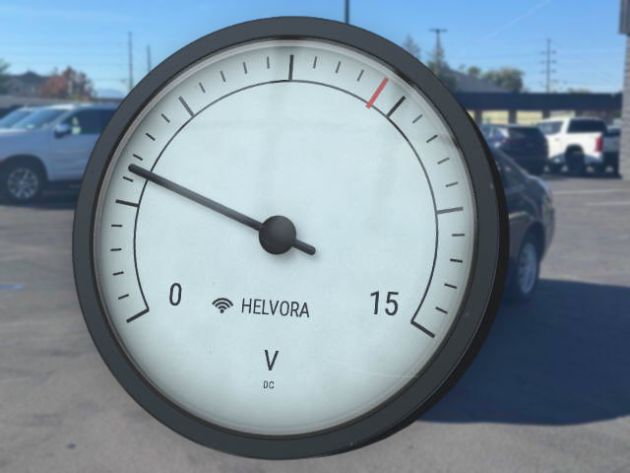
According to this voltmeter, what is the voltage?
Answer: 3.25 V
